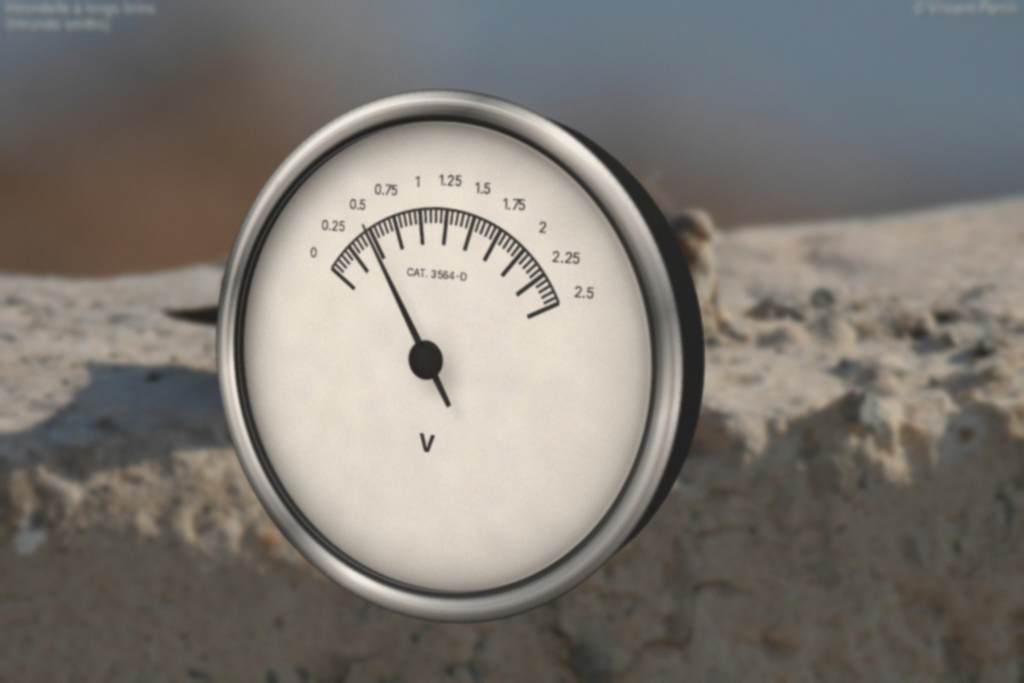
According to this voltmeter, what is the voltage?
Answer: 0.5 V
